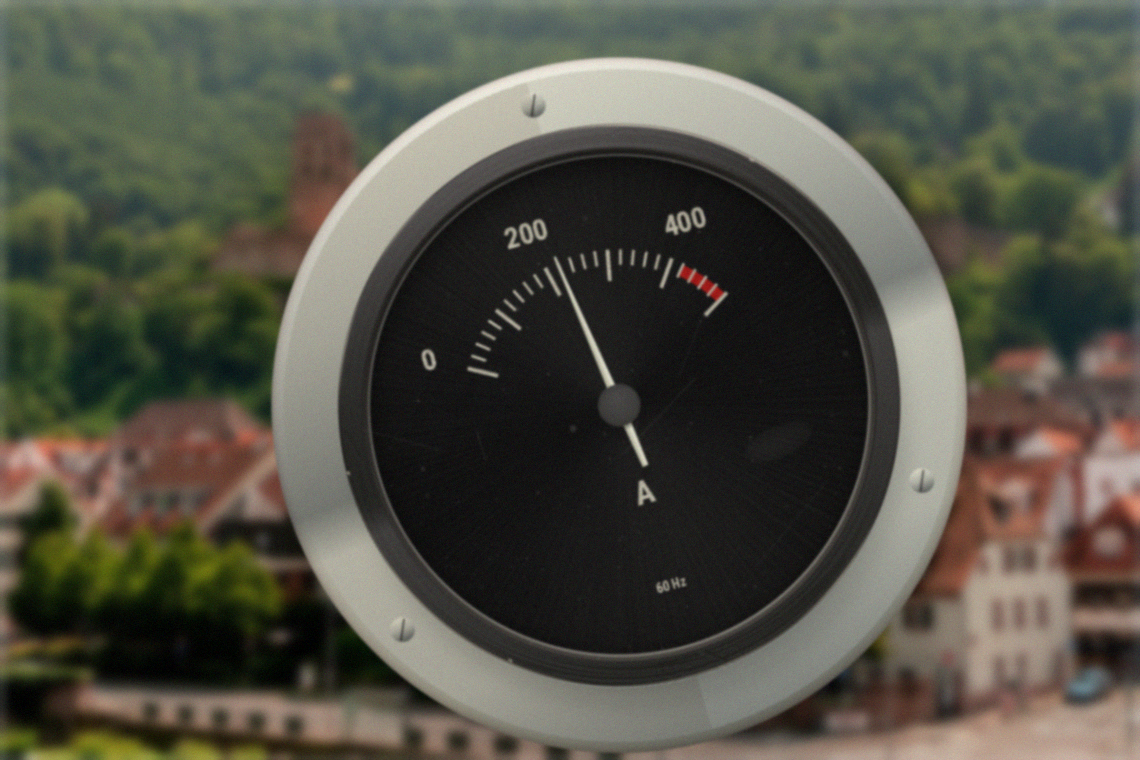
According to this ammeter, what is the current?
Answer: 220 A
